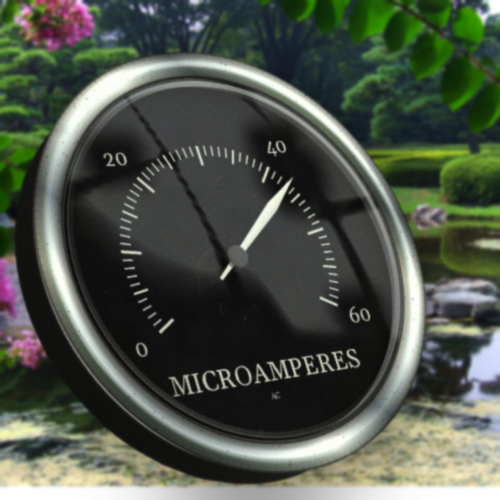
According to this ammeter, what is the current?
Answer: 43 µA
